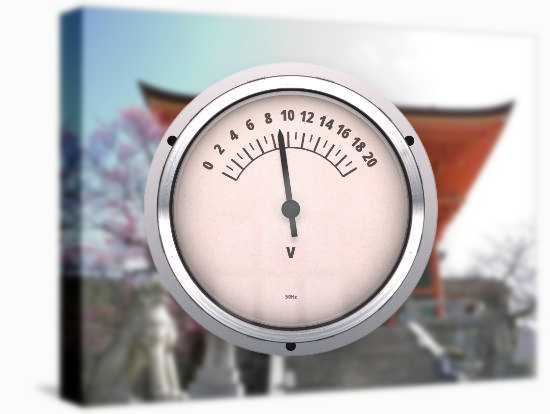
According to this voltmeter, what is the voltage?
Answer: 9 V
